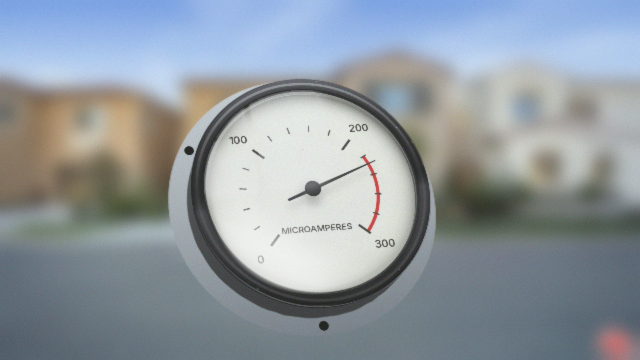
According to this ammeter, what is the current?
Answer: 230 µA
